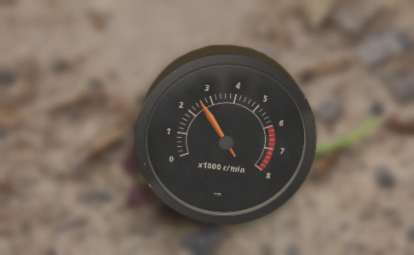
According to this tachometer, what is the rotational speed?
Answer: 2600 rpm
